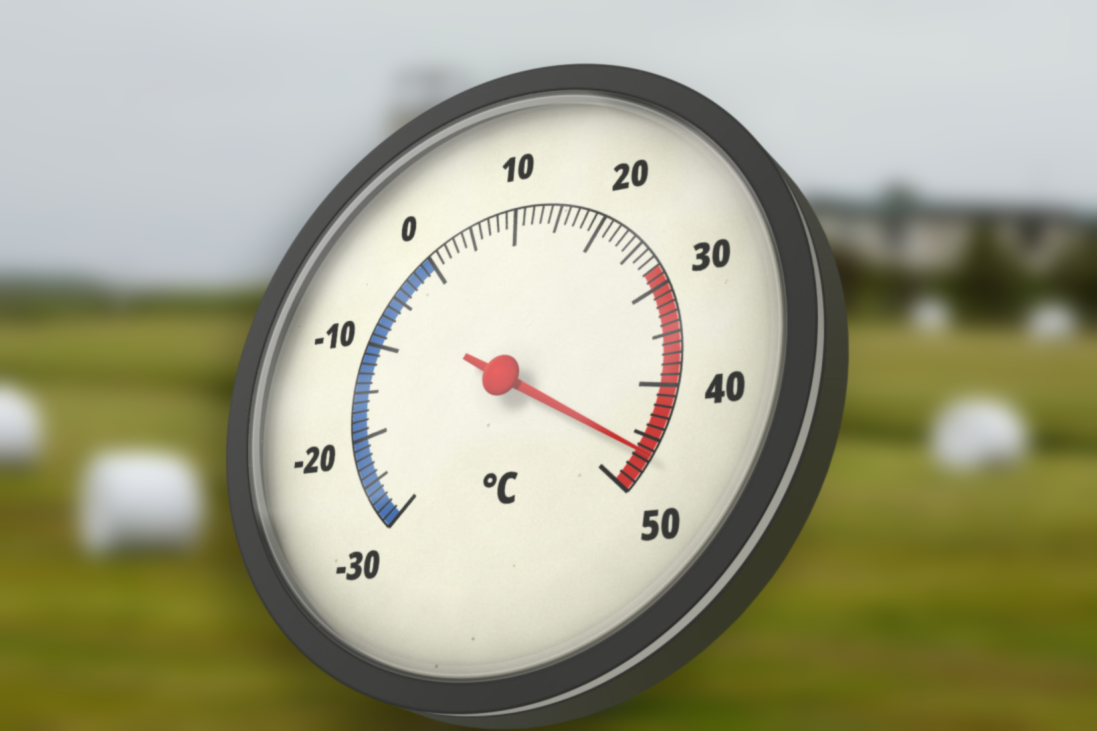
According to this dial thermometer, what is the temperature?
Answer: 46.5 °C
